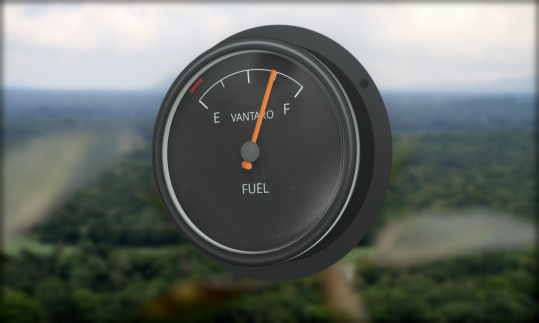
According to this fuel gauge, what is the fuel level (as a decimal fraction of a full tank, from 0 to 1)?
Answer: 0.75
